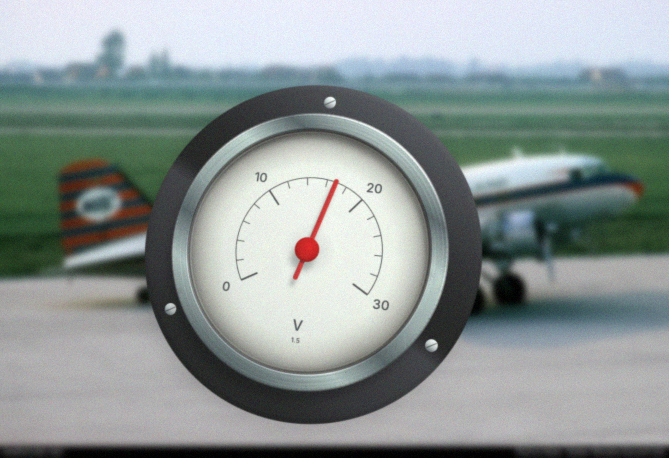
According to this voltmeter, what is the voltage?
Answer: 17 V
